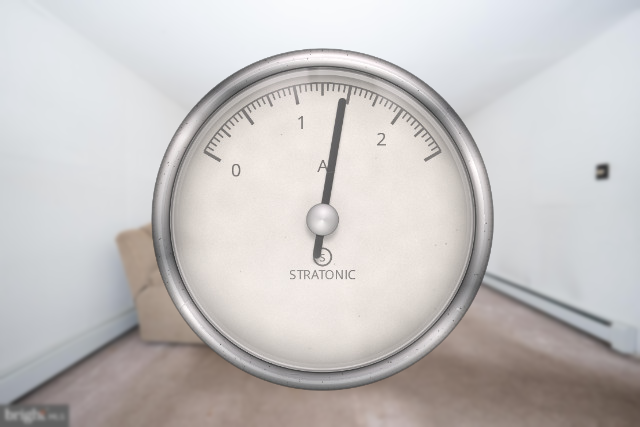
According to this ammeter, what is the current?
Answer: 1.45 A
